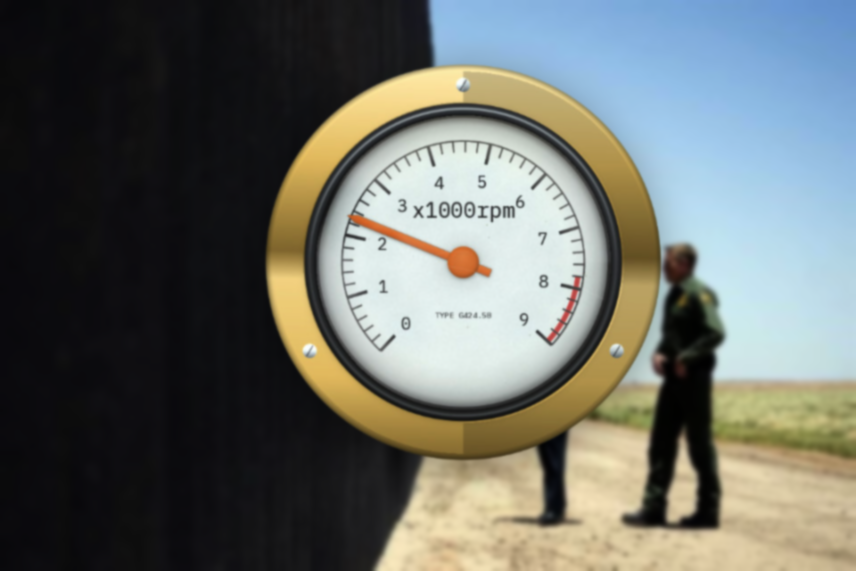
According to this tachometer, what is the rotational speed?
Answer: 2300 rpm
